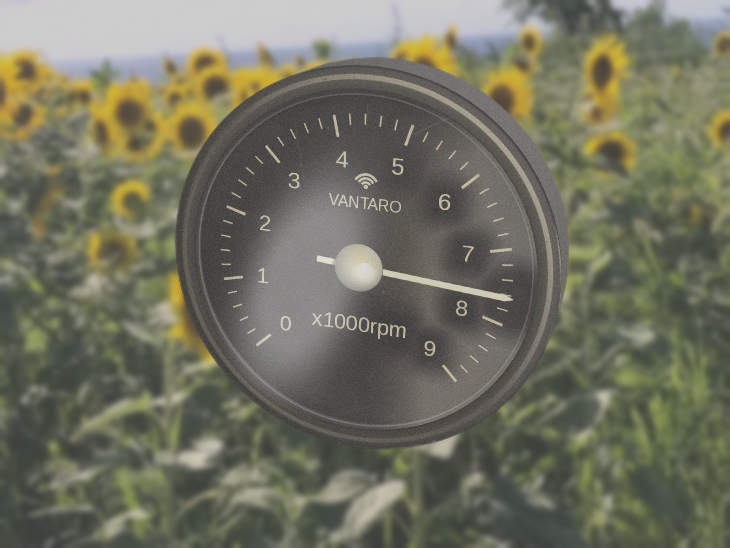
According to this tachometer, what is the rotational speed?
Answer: 7600 rpm
